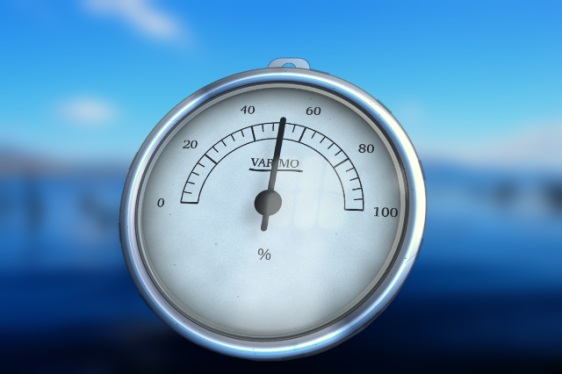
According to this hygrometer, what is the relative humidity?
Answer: 52 %
